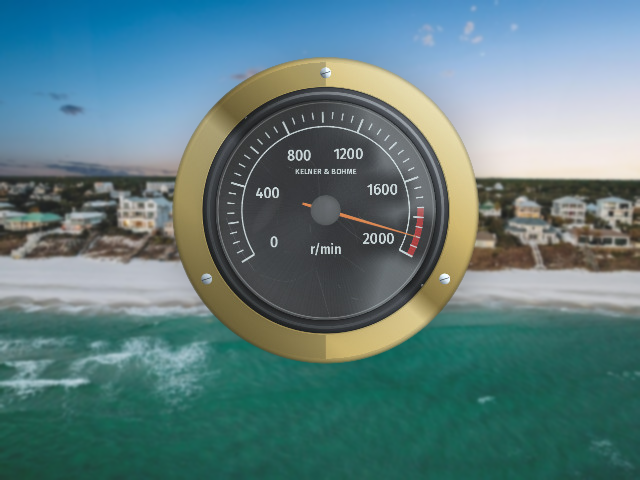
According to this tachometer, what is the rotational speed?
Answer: 1900 rpm
